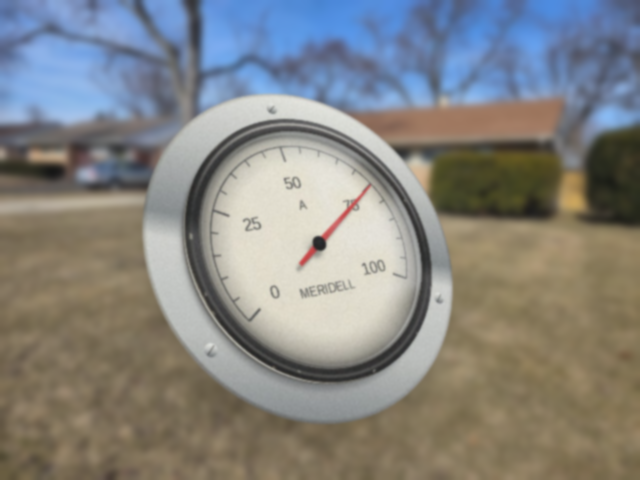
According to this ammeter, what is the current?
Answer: 75 A
